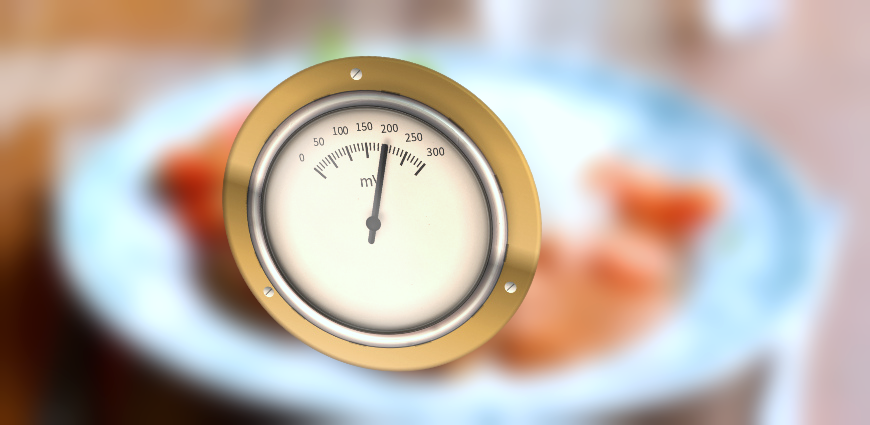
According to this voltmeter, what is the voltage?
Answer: 200 mV
